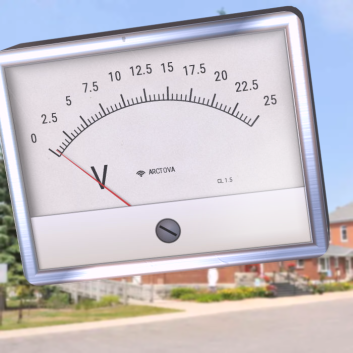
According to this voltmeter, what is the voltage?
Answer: 0.5 V
